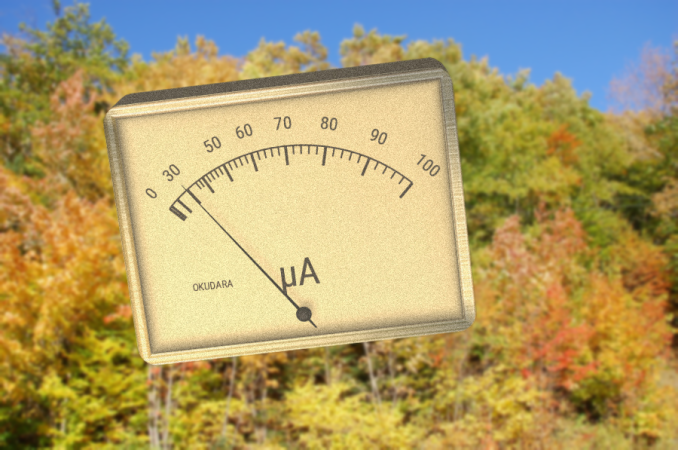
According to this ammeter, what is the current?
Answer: 30 µA
